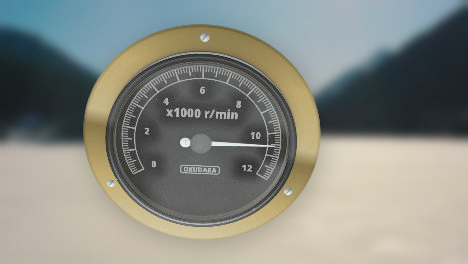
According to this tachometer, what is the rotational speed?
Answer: 10500 rpm
